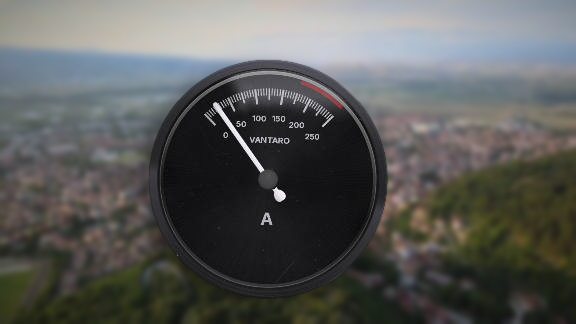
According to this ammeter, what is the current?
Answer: 25 A
